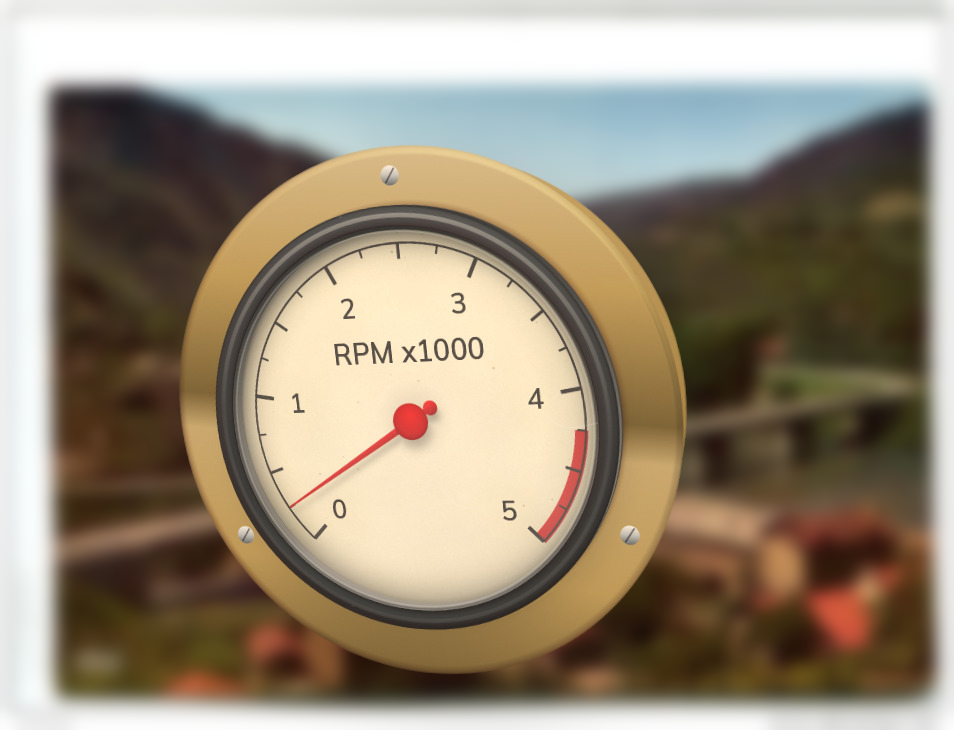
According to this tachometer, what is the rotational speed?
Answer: 250 rpm
